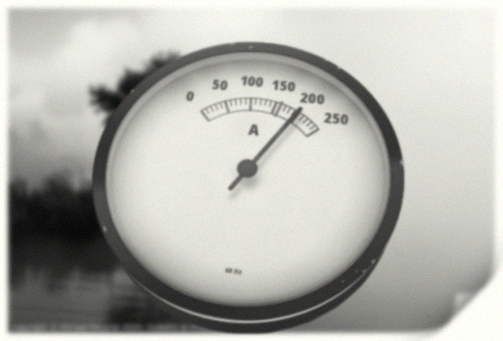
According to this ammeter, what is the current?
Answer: 200 A
